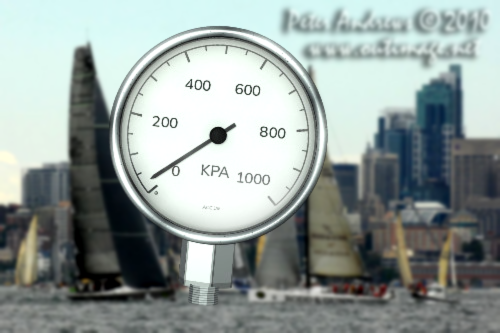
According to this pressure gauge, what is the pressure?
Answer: 25 kPa
